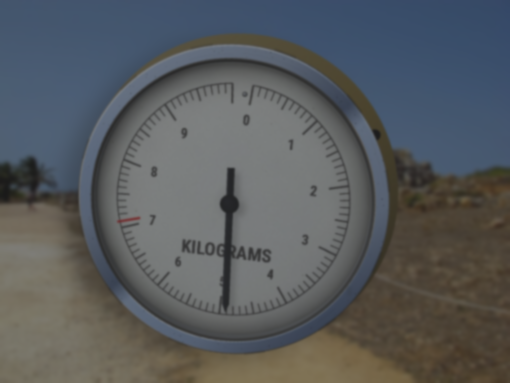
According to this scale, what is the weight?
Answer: 4.9 kg
